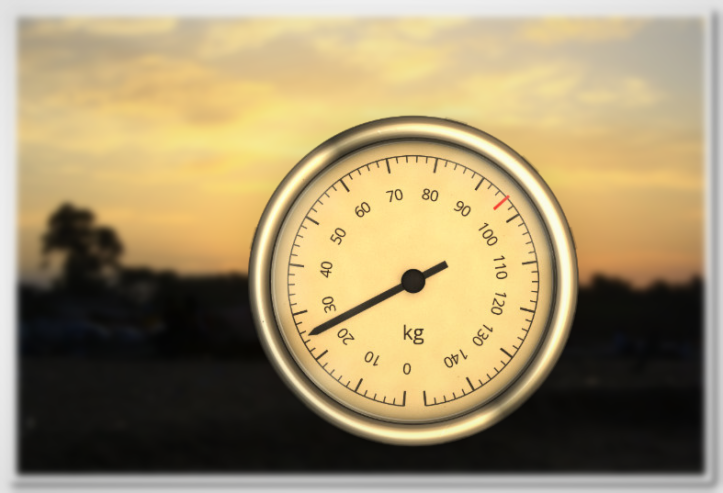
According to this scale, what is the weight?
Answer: 25 kg
